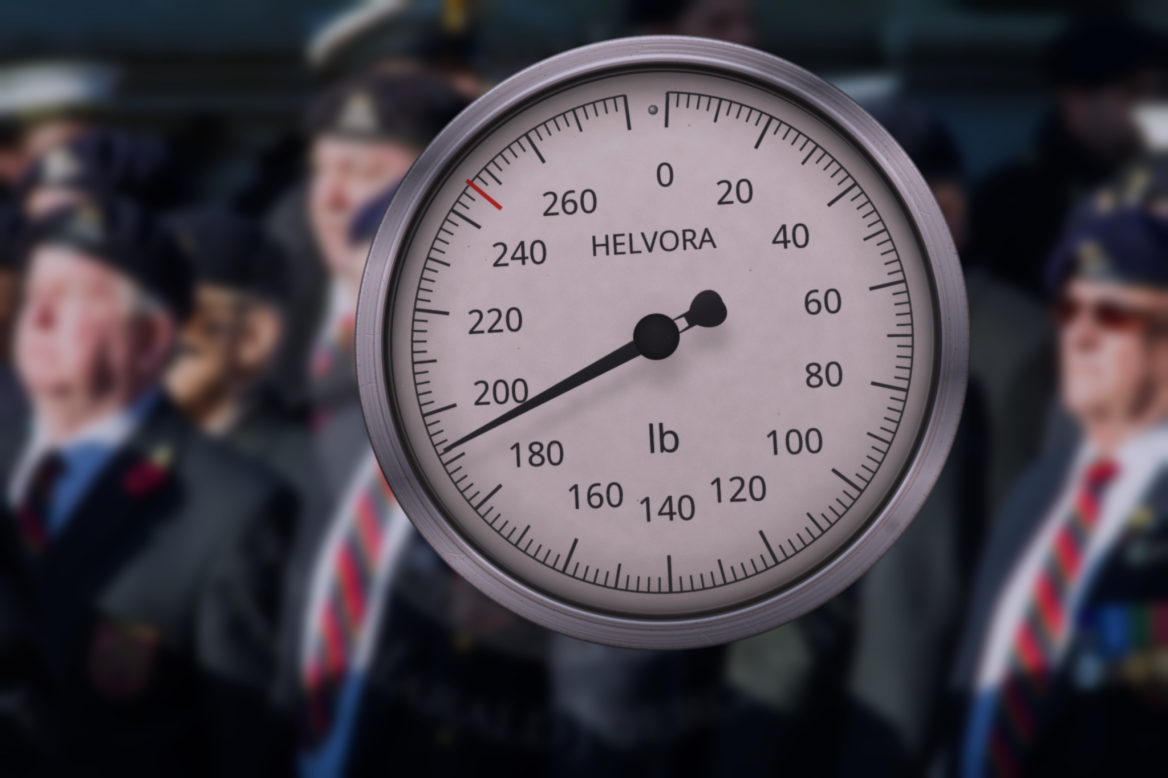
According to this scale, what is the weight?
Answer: 192 lb
